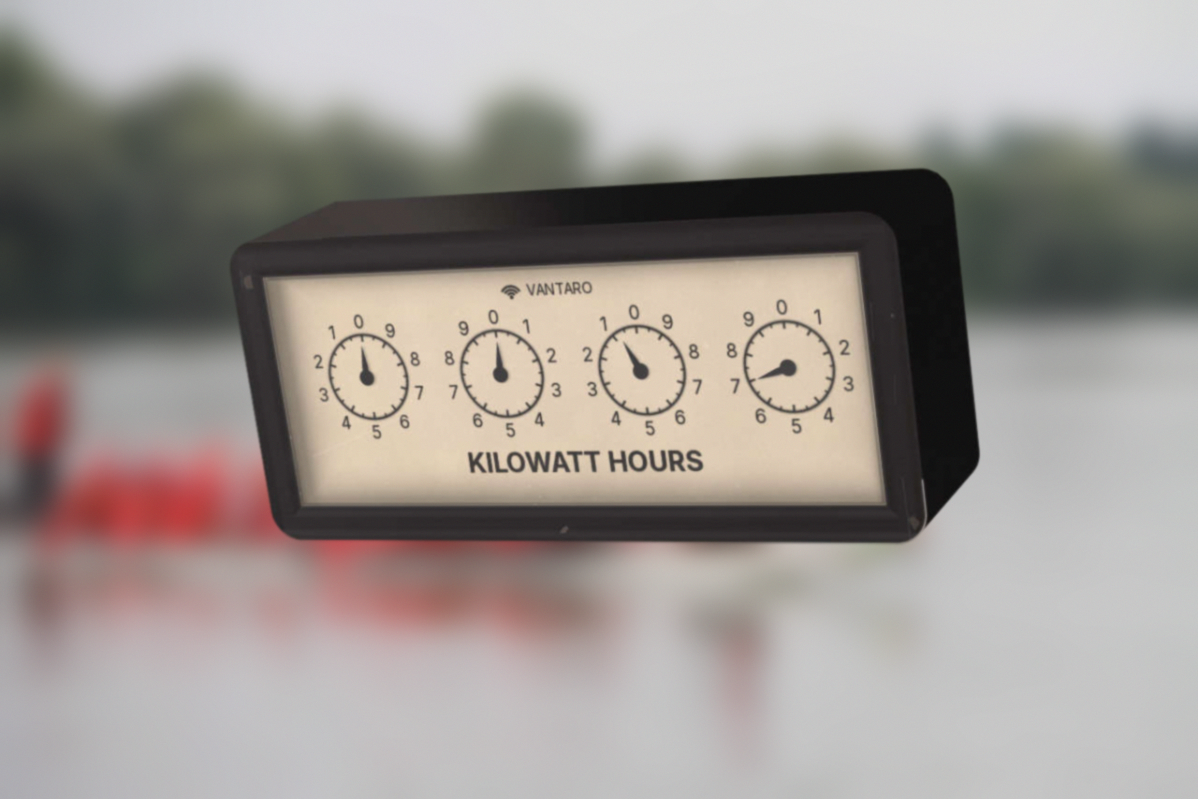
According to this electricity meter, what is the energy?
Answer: 7 kWh
